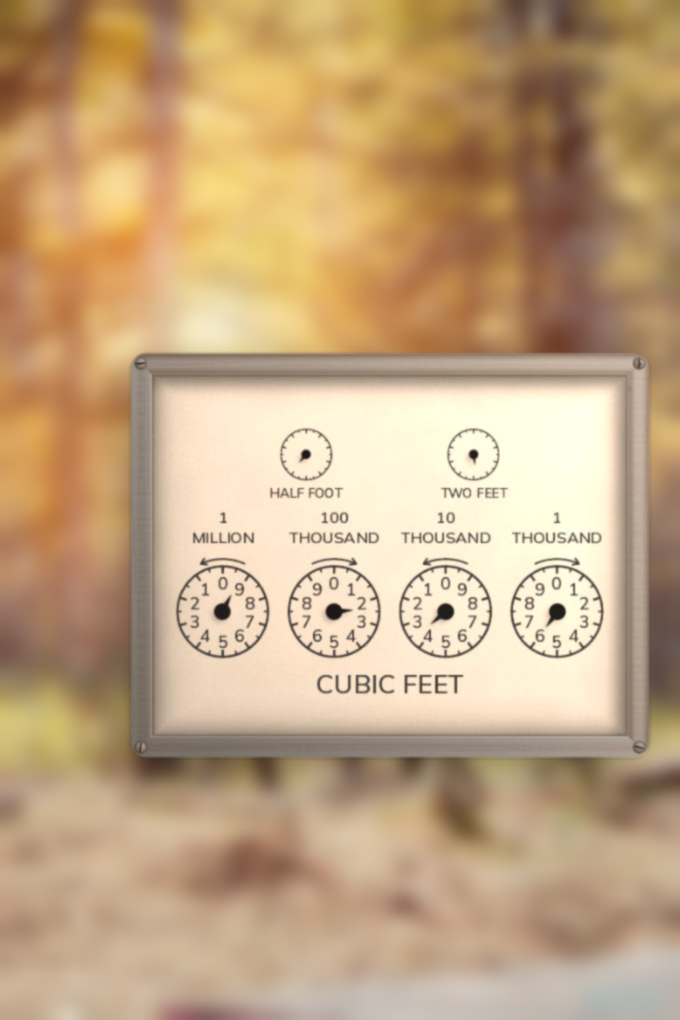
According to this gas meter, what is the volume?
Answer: 923600 ft³
